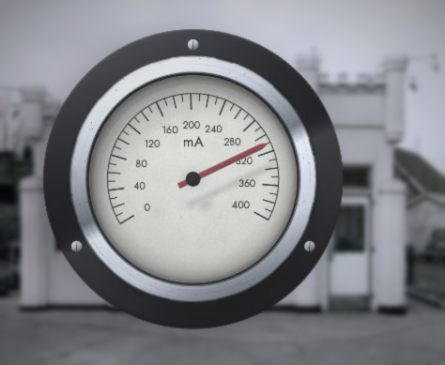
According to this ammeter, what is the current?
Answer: 310 mA
